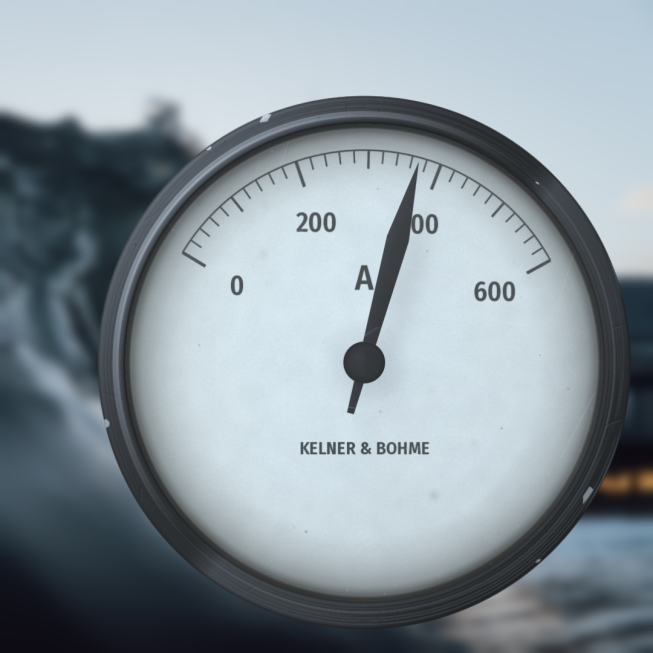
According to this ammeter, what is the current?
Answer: 370 A
